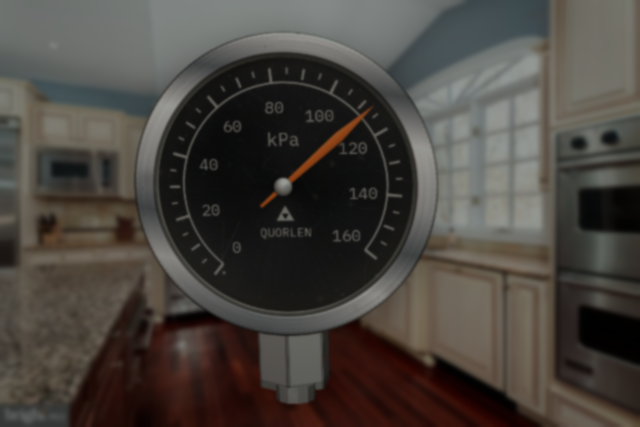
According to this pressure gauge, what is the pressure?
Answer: 112.5 kPa
